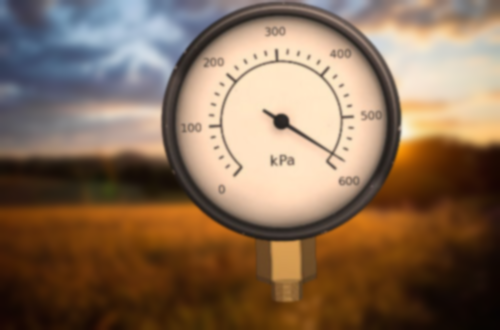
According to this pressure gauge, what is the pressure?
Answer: 580 kPa
